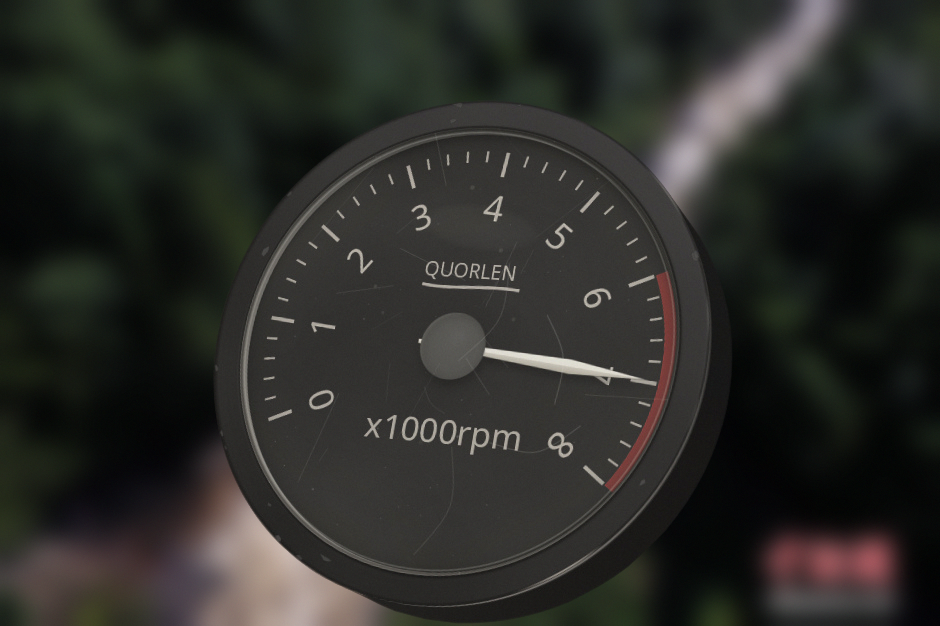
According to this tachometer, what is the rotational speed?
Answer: 7000 rpm
